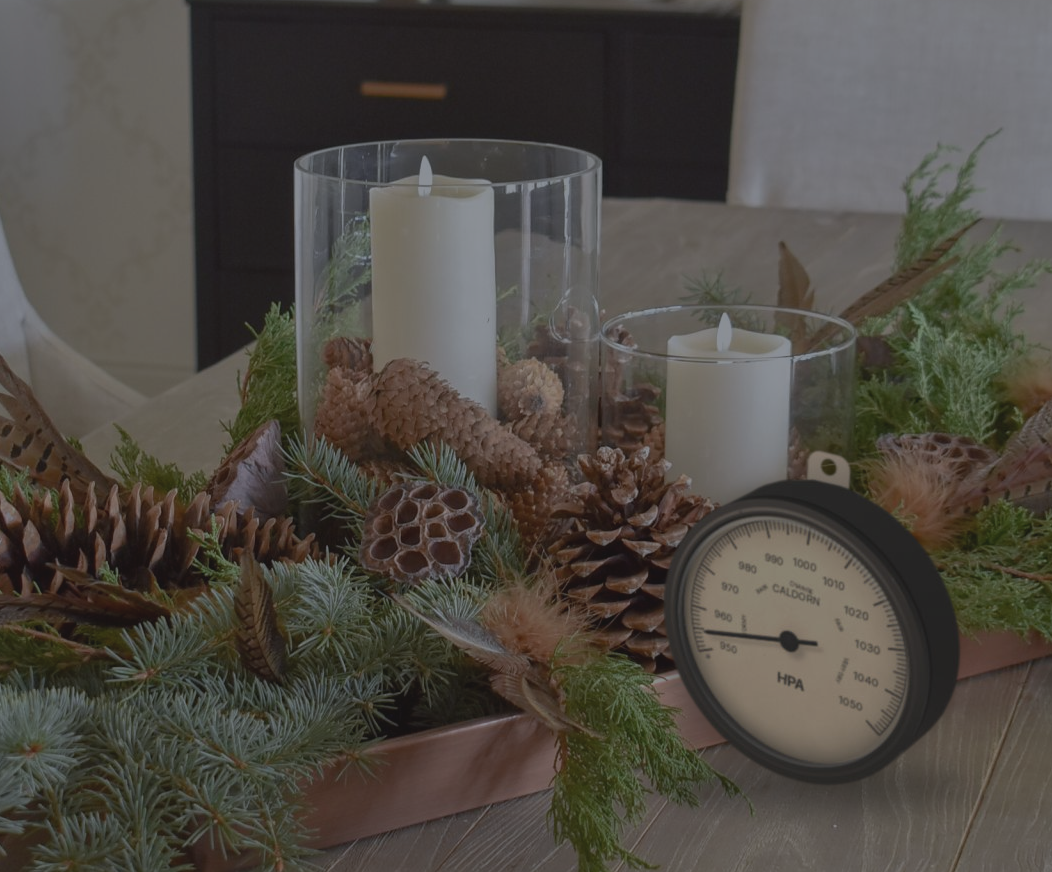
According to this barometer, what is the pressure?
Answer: 955 hPa
